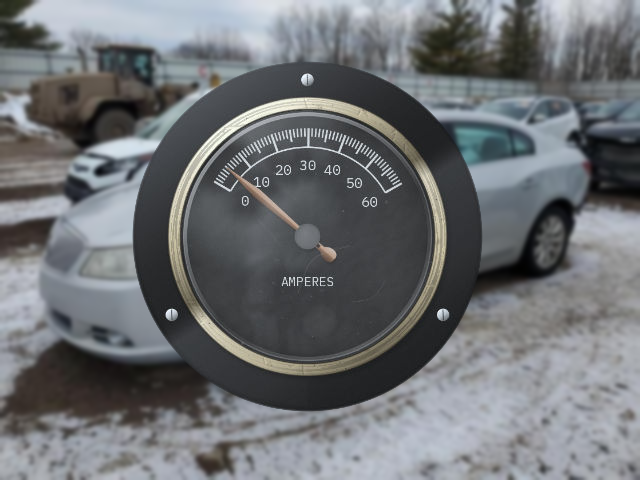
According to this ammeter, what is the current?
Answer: 5 A
